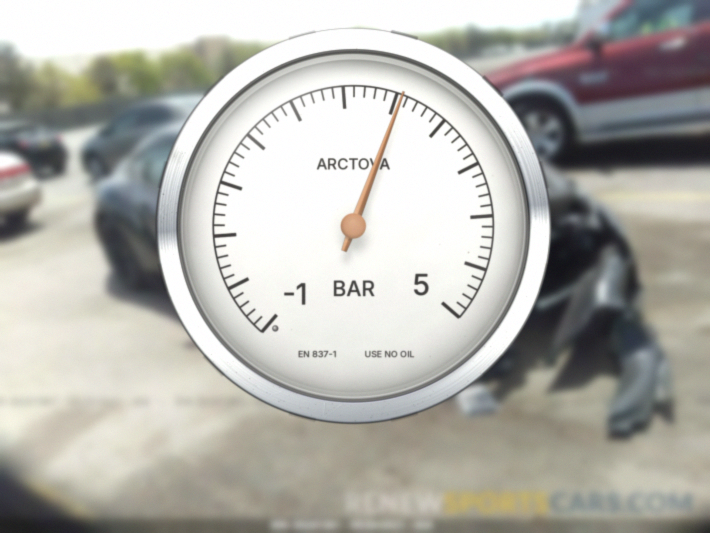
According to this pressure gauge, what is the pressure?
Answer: 2.55 bar
